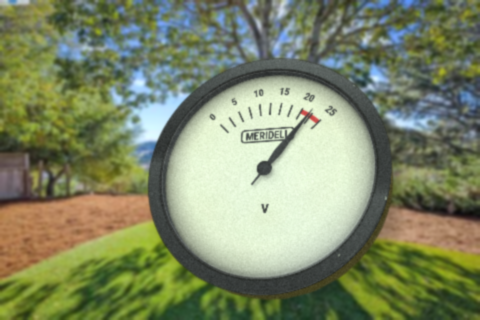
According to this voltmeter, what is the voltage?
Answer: 22.5 V
